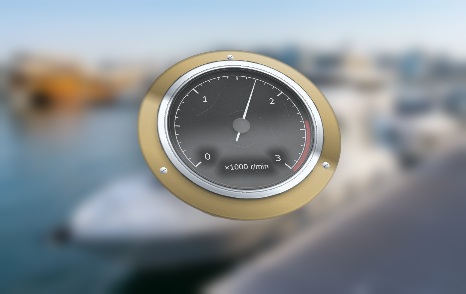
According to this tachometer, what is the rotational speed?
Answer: 1700 rpm
